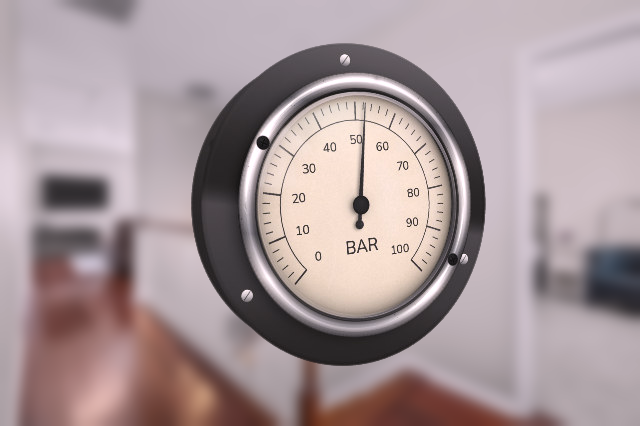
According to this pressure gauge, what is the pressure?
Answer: 52 bar
